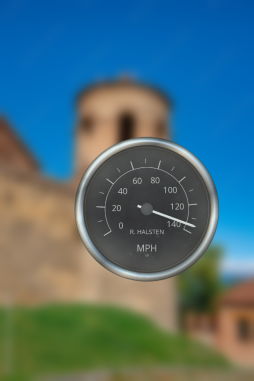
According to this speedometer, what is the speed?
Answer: 135 mph
